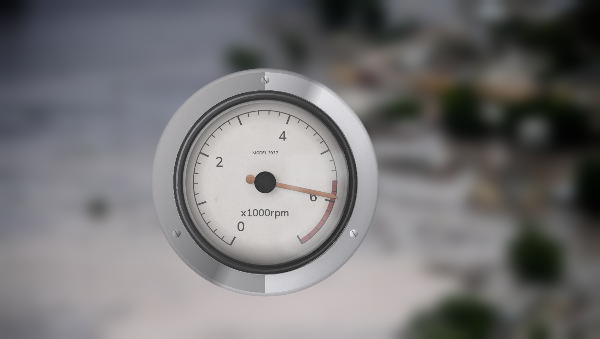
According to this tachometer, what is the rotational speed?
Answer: 5900 rpm
